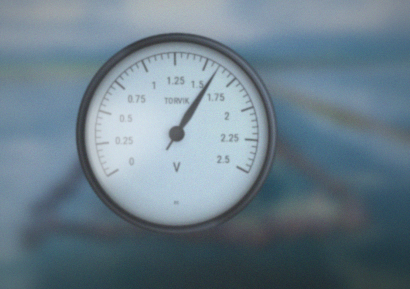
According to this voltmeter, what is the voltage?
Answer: 1.6 V
